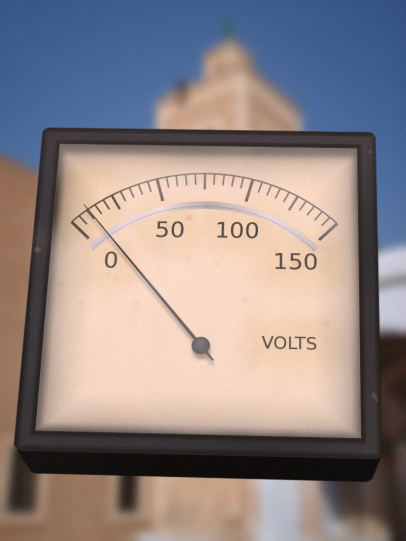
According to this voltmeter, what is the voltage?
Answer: 10 V
